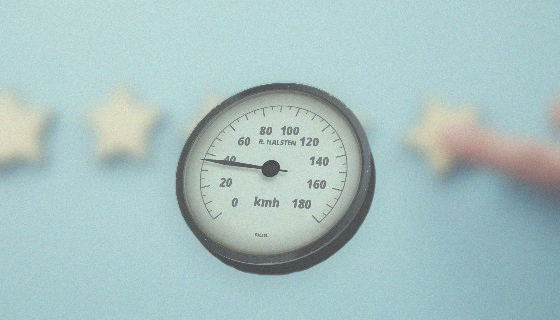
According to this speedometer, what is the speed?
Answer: 35 km/h
